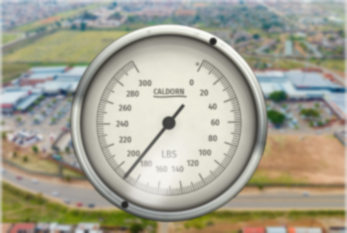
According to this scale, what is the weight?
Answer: 190 lb
